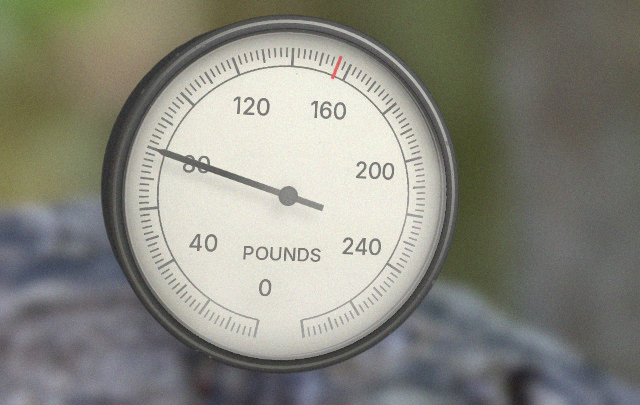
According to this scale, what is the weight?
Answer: 80 lb
